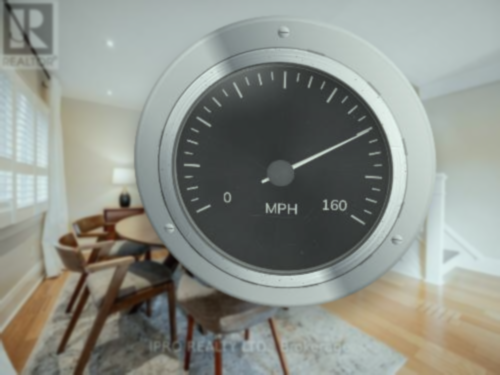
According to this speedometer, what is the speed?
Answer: 120 mph
